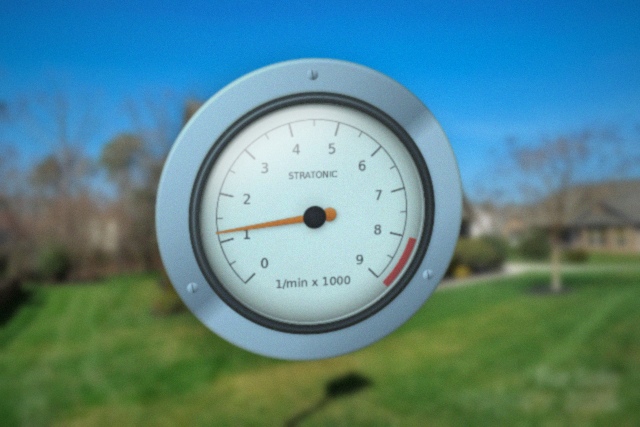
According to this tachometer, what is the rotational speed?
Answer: 1250 rpm
